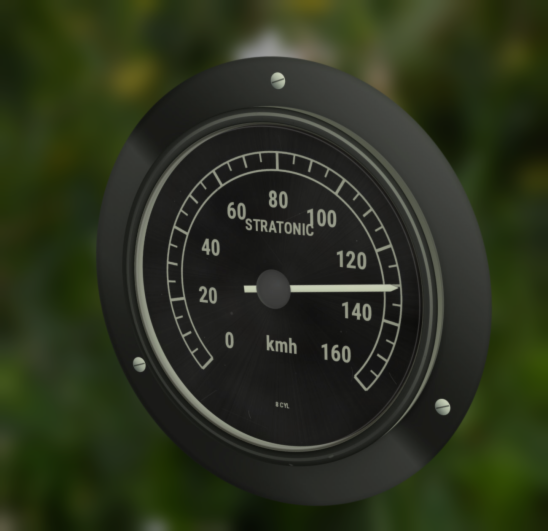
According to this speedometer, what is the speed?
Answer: 130 km/h
